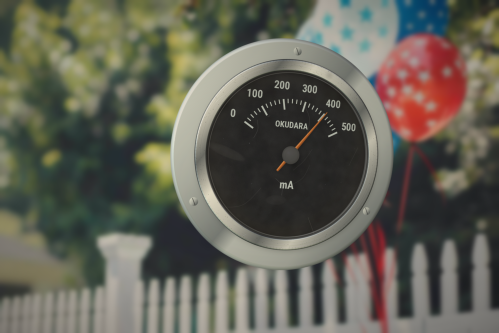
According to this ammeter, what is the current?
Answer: 400 mA
